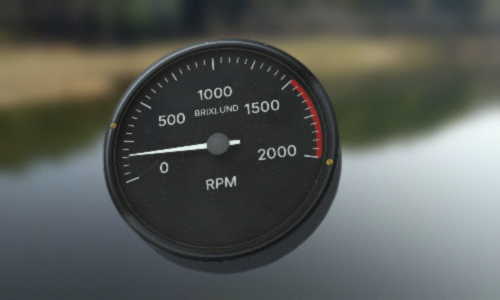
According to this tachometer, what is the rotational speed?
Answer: 150 rpm
